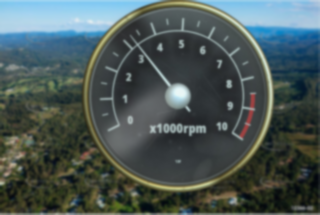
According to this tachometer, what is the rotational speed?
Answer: 3250 rpm
